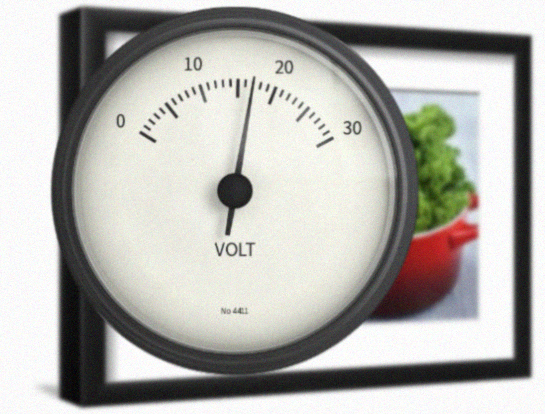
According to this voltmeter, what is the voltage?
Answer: 17 V
